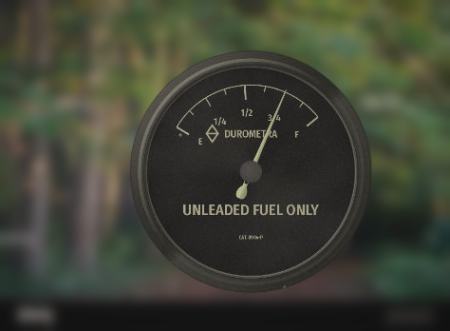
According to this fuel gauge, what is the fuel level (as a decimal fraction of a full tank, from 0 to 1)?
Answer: 0.75
